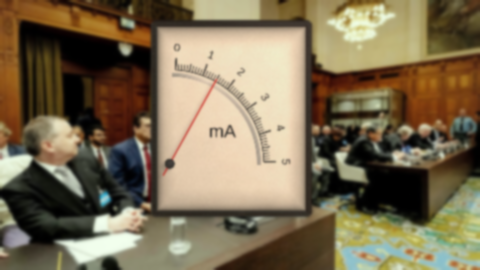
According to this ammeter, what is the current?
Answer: 1.5 mA
